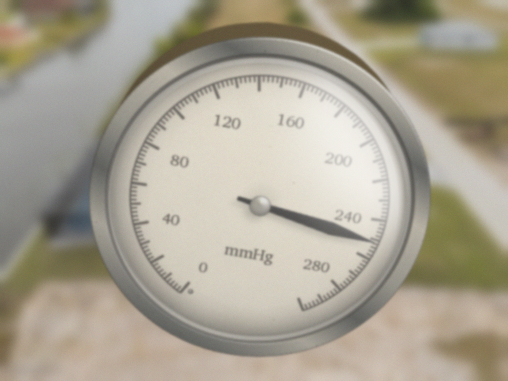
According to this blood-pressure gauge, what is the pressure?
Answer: 250 mmHg
